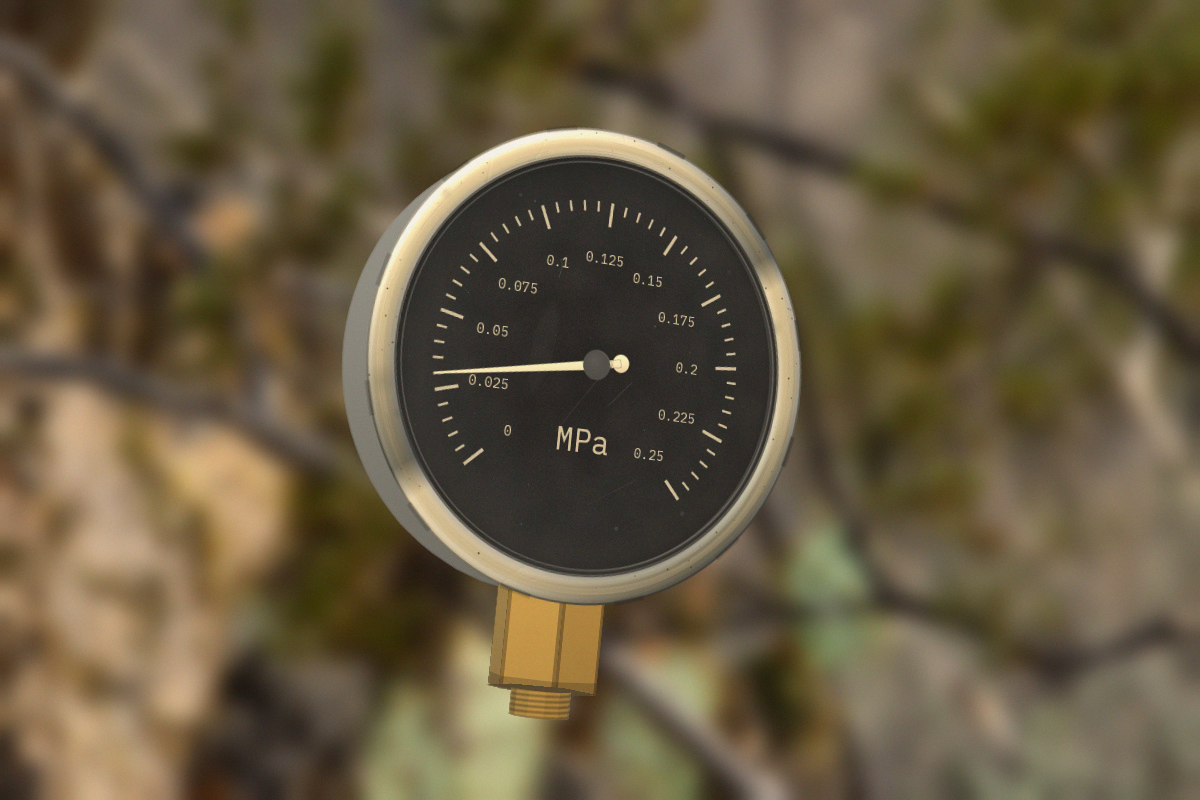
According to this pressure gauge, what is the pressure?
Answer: 0.03 MPa
